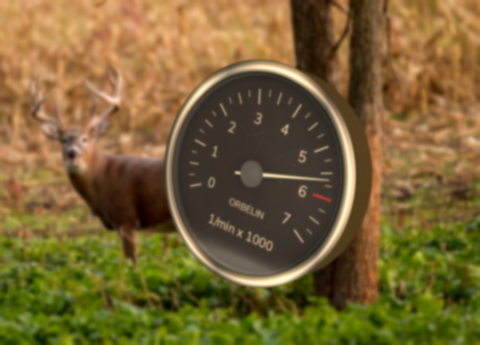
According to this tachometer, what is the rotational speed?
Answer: 5625 rpm
